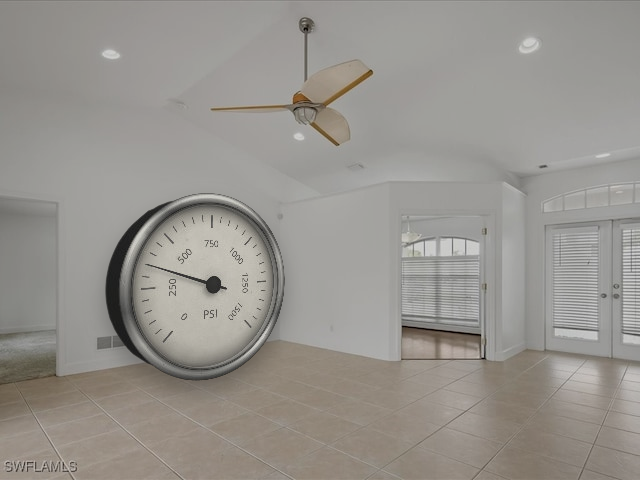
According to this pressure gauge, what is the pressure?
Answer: 350 psi
